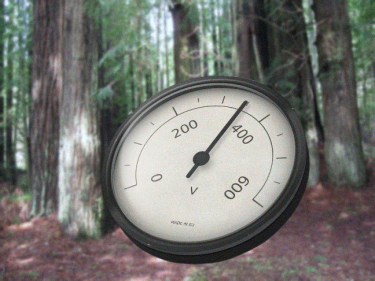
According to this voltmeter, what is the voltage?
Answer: 350 V
